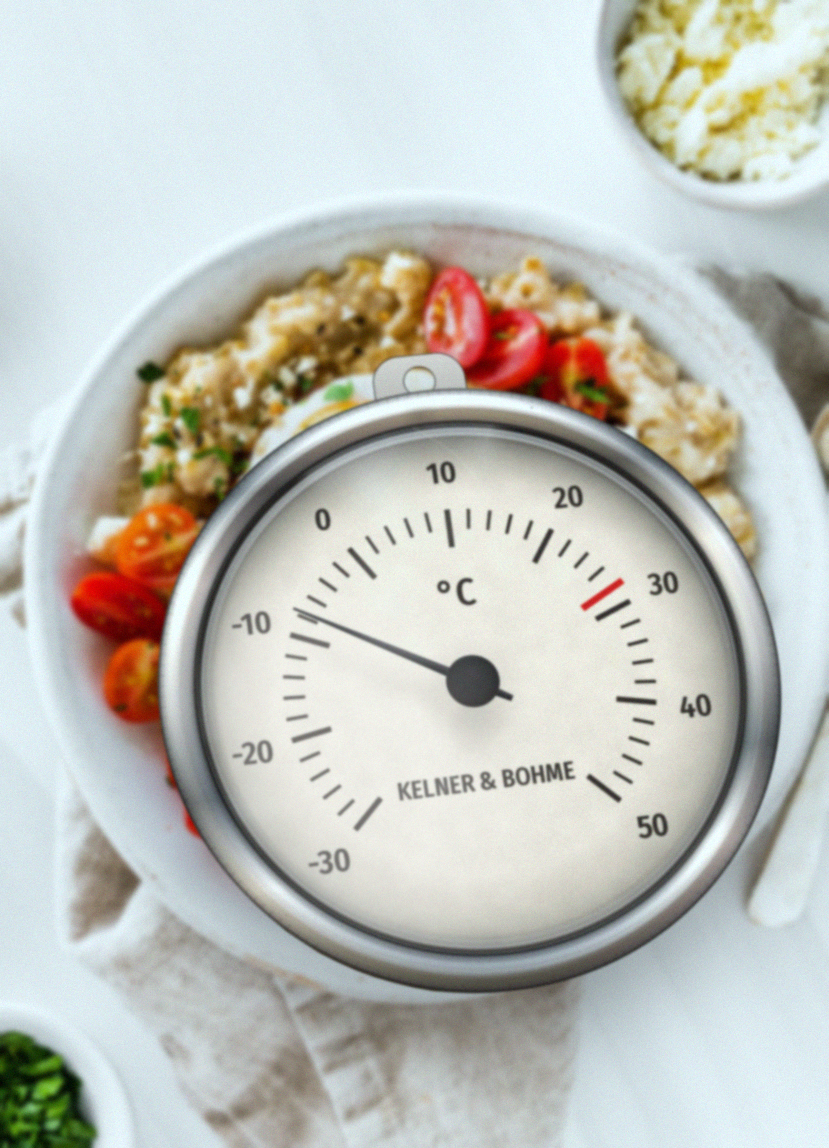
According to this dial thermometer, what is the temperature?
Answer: -8 °C
